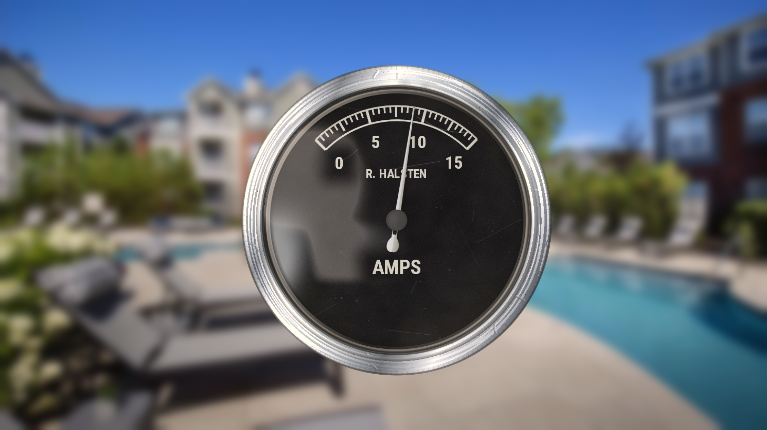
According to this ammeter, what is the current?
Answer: 9 A
